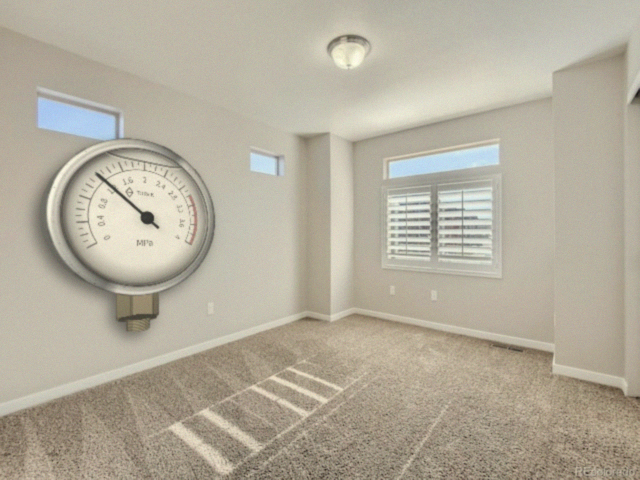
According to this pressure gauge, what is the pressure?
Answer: 1.2 MPa
